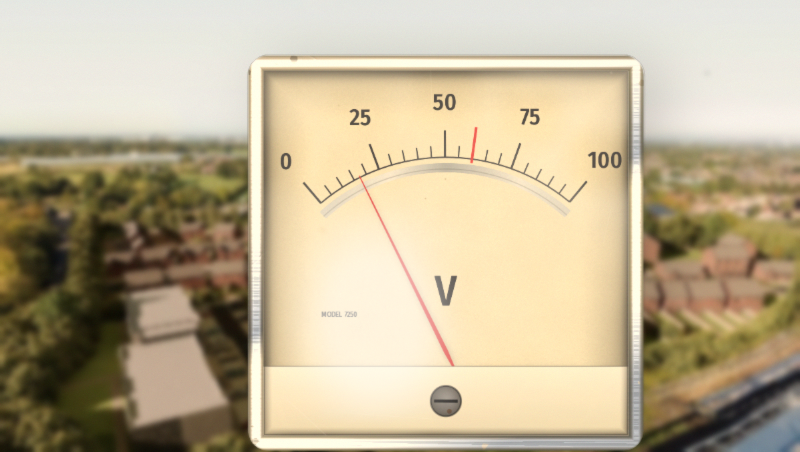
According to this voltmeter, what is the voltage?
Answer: 17.5 V
